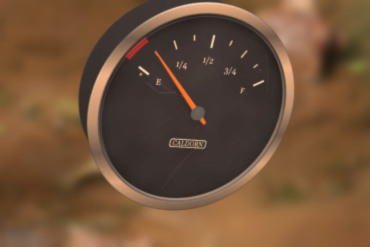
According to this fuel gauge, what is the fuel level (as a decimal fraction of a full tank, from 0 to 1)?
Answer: 0.125
